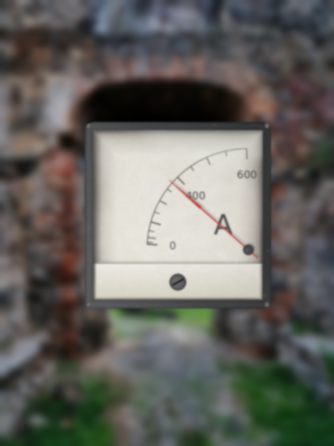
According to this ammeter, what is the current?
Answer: 375 A
